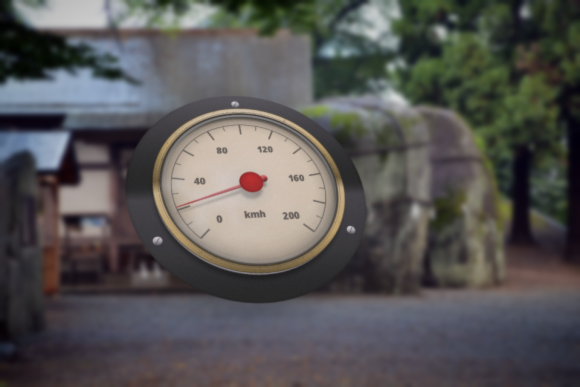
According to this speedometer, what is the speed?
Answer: 20 km/h
